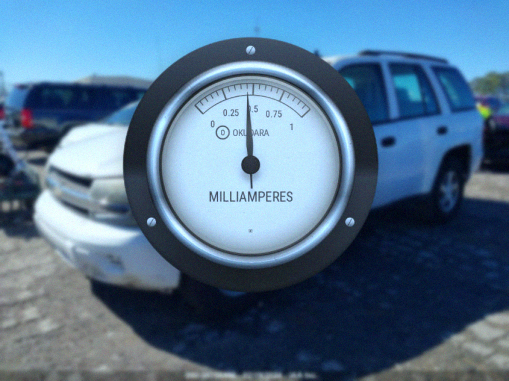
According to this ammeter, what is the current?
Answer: 0.45 mA
